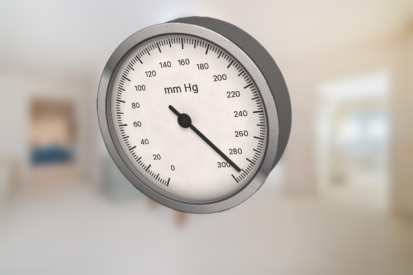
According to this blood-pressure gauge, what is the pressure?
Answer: 290 mmHg
